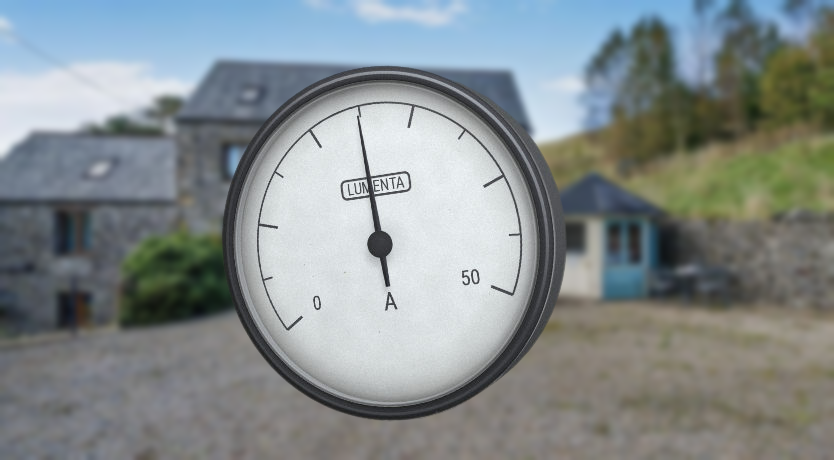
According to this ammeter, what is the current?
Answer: 25 A
